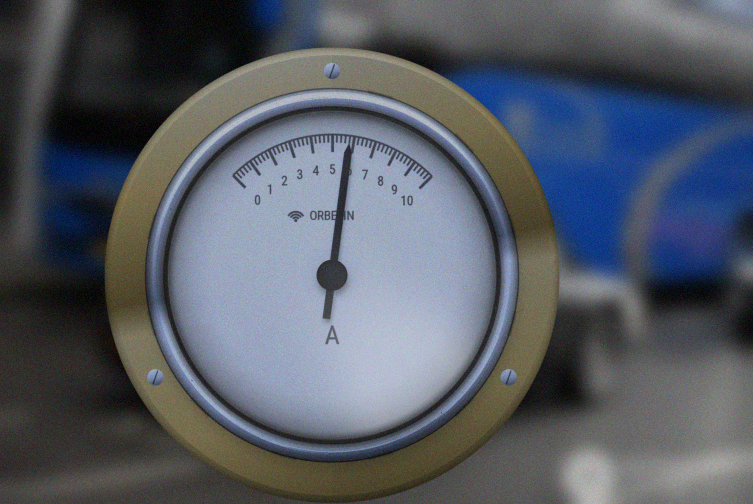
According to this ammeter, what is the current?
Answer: 5.8 A
